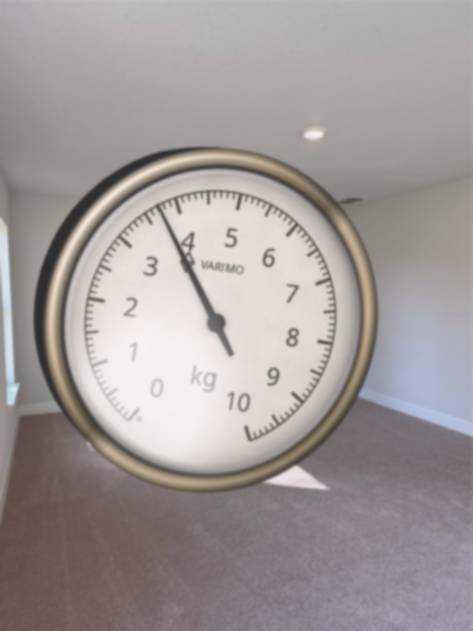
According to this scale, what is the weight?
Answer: 3.7 kg
